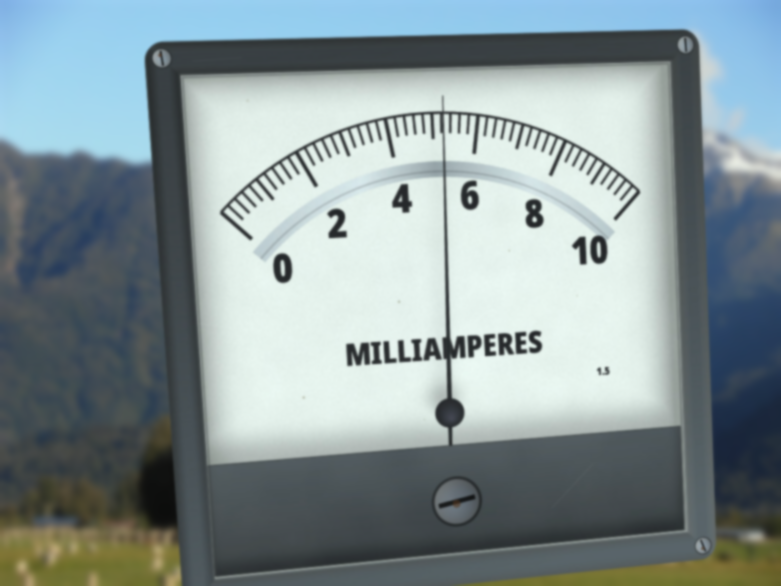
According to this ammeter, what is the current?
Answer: 5.2 mA
